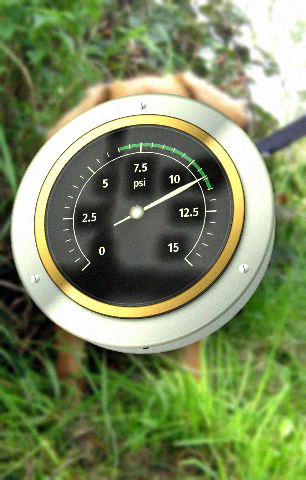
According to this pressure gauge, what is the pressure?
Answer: 11 psi
